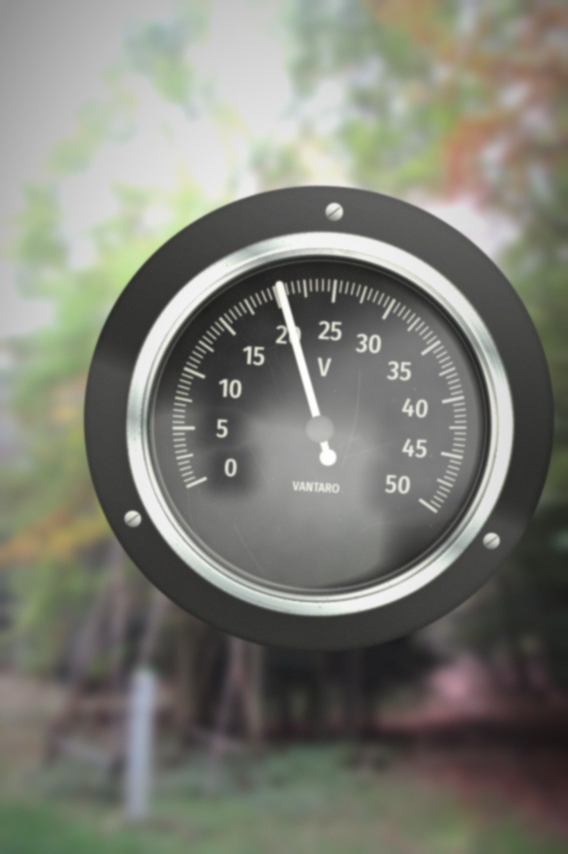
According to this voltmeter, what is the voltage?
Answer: 20.5 V
